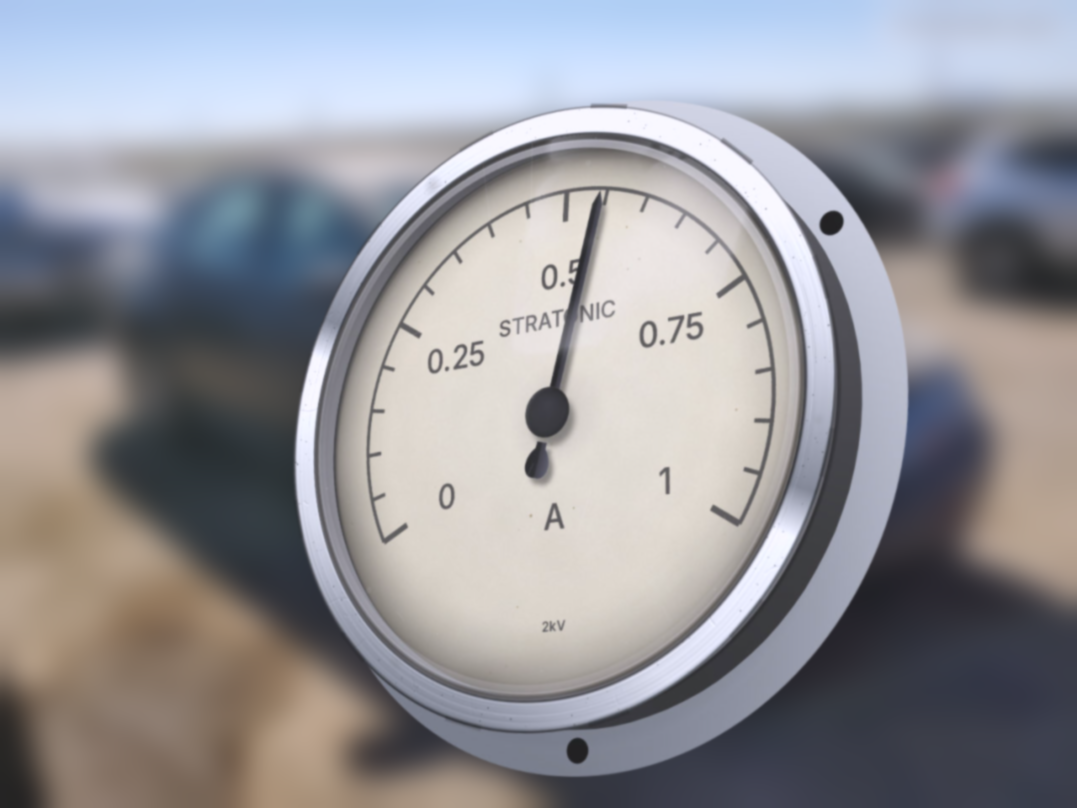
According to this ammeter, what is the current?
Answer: 0.55 A
